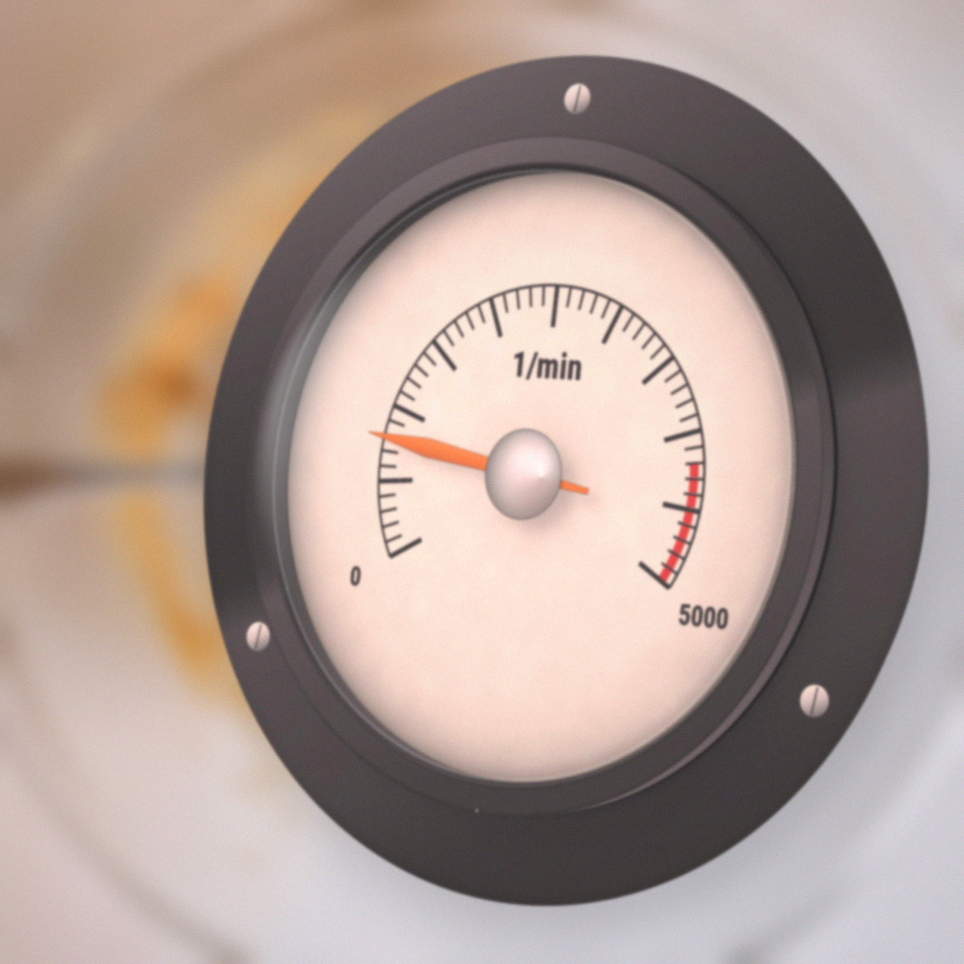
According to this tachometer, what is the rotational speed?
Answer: 800 rpm
